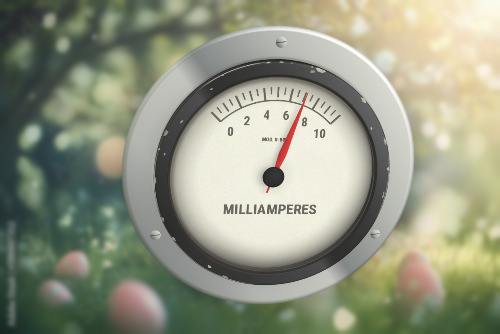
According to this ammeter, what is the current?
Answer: 7 mA
